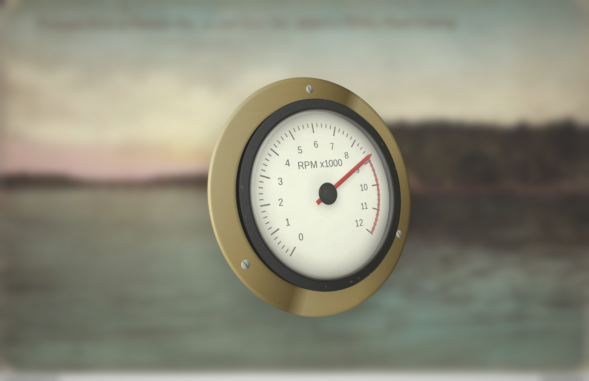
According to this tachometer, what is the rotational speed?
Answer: 8800 rpm
